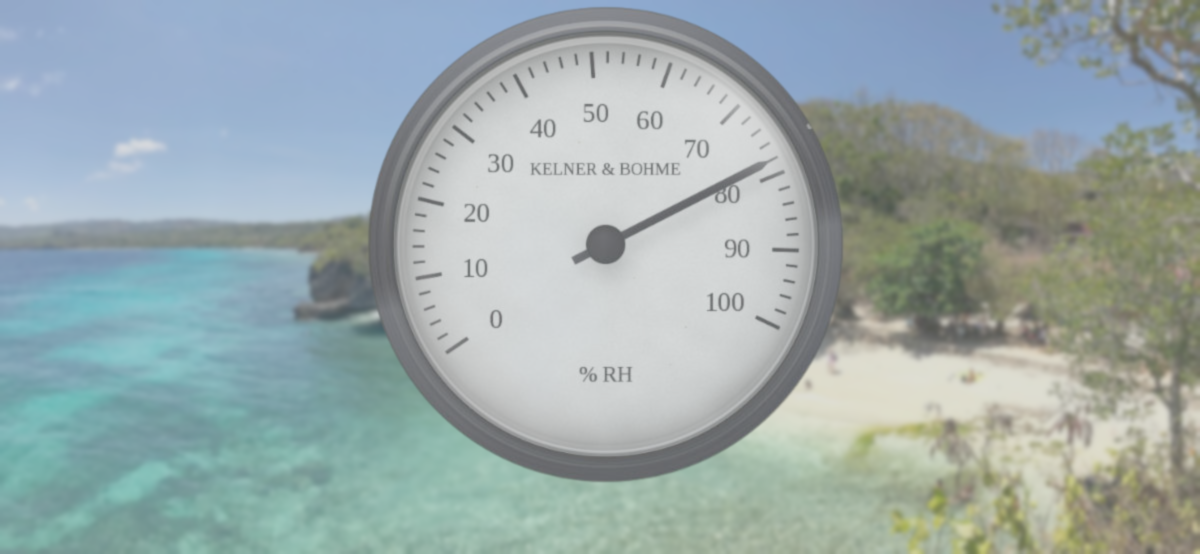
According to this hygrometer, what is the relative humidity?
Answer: 78 %
